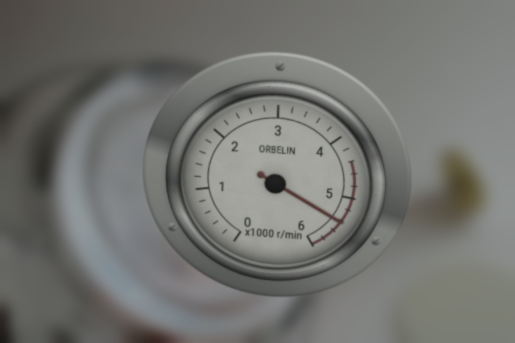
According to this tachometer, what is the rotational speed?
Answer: 5400 rpm
